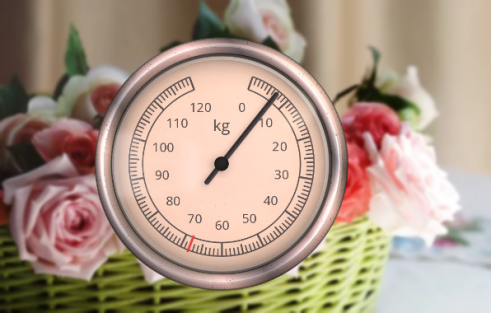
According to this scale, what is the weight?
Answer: 7 kg
